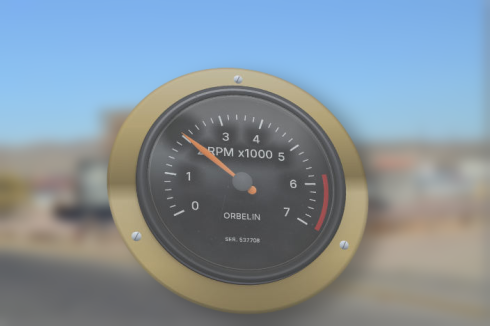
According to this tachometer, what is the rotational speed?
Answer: 2000 rpm
